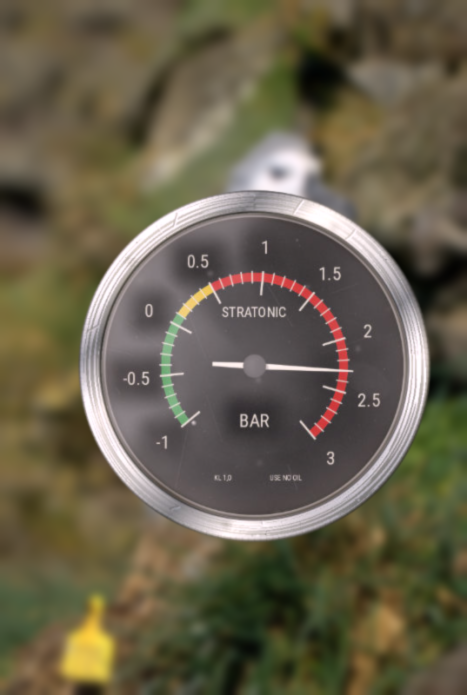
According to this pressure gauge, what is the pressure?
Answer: 2.3 bar
